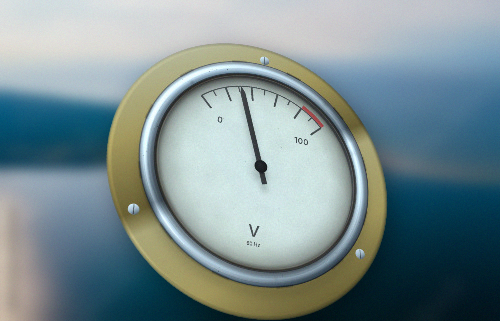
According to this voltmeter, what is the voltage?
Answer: 30 V
